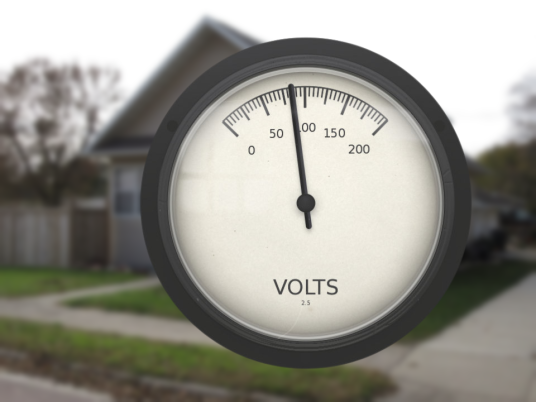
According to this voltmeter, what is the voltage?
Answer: 85 V
